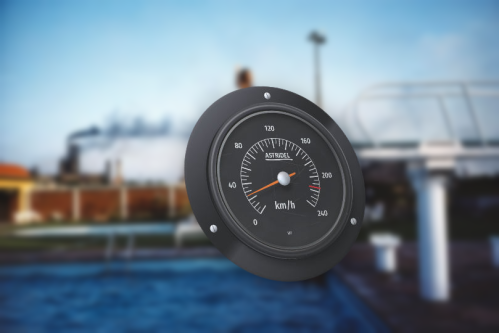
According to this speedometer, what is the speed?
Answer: 25 km/h
